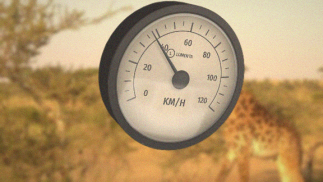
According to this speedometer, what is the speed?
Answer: 37.5 km/h
